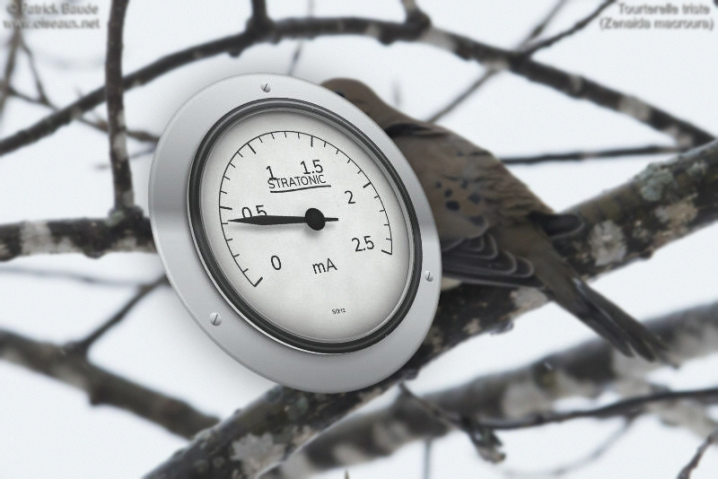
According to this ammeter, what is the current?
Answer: 0.4 mA
